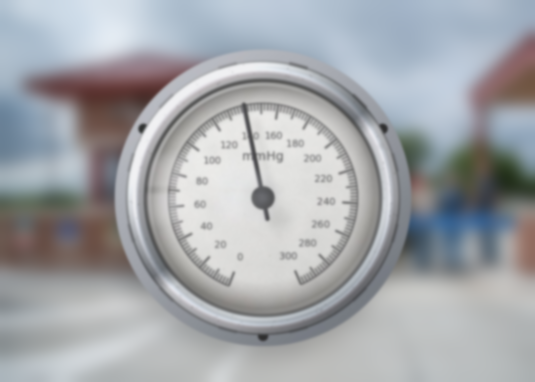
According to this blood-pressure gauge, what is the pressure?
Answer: 140 mmHg
